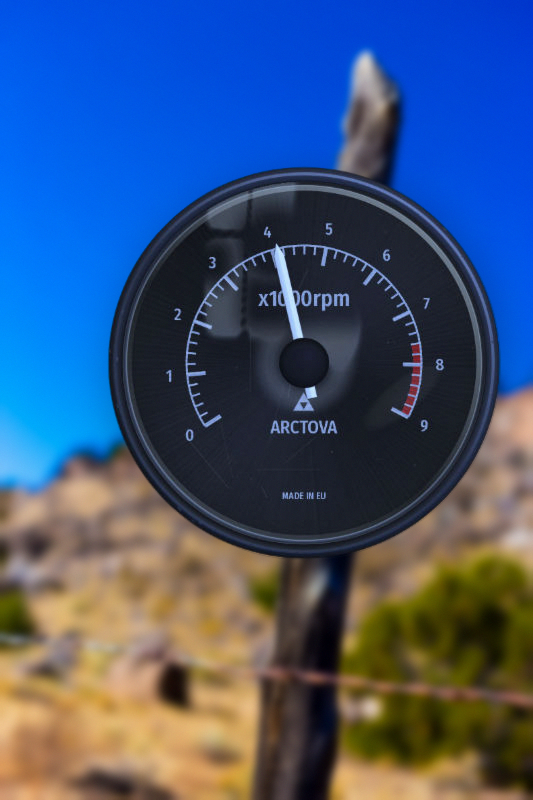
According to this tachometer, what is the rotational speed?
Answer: 4100 rpm
